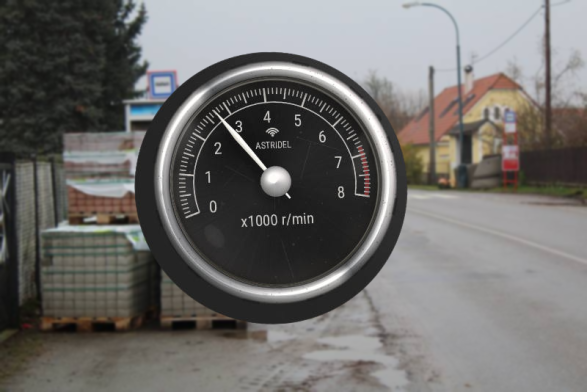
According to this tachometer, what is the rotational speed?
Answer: 2700 rpm
